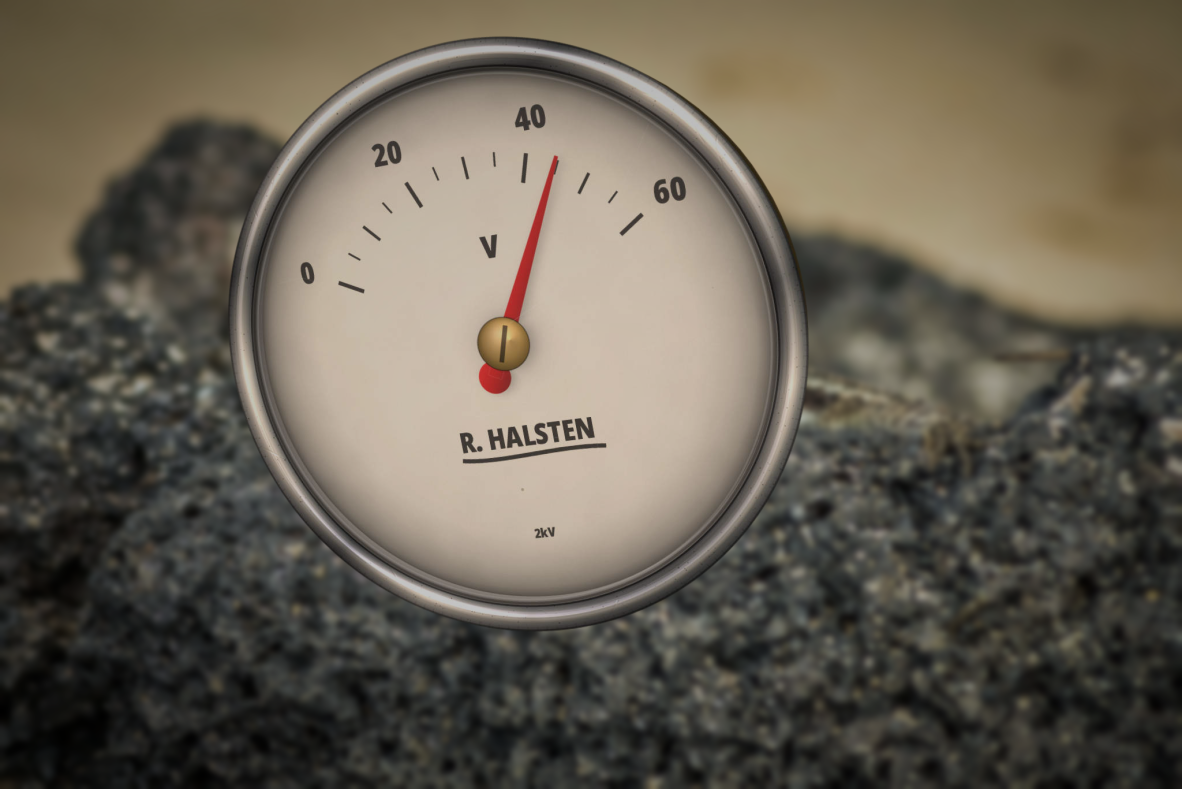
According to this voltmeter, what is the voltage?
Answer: 45 V
